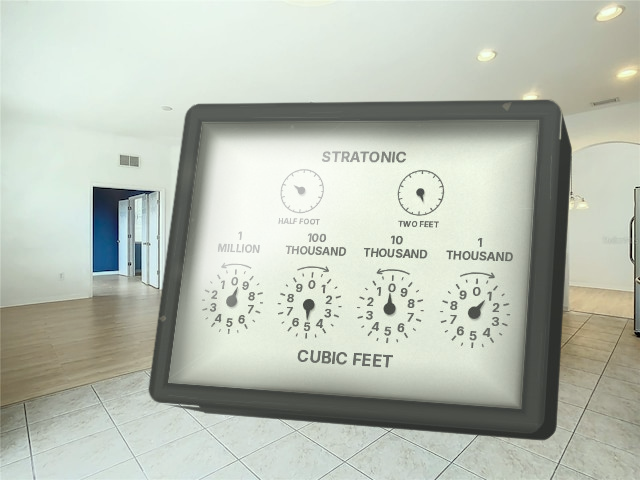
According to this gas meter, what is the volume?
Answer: 950100 ft³
